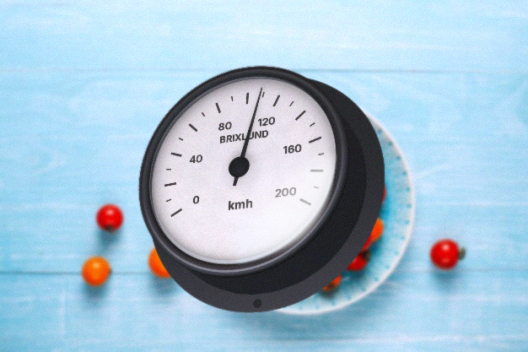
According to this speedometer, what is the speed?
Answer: 110 km/h
